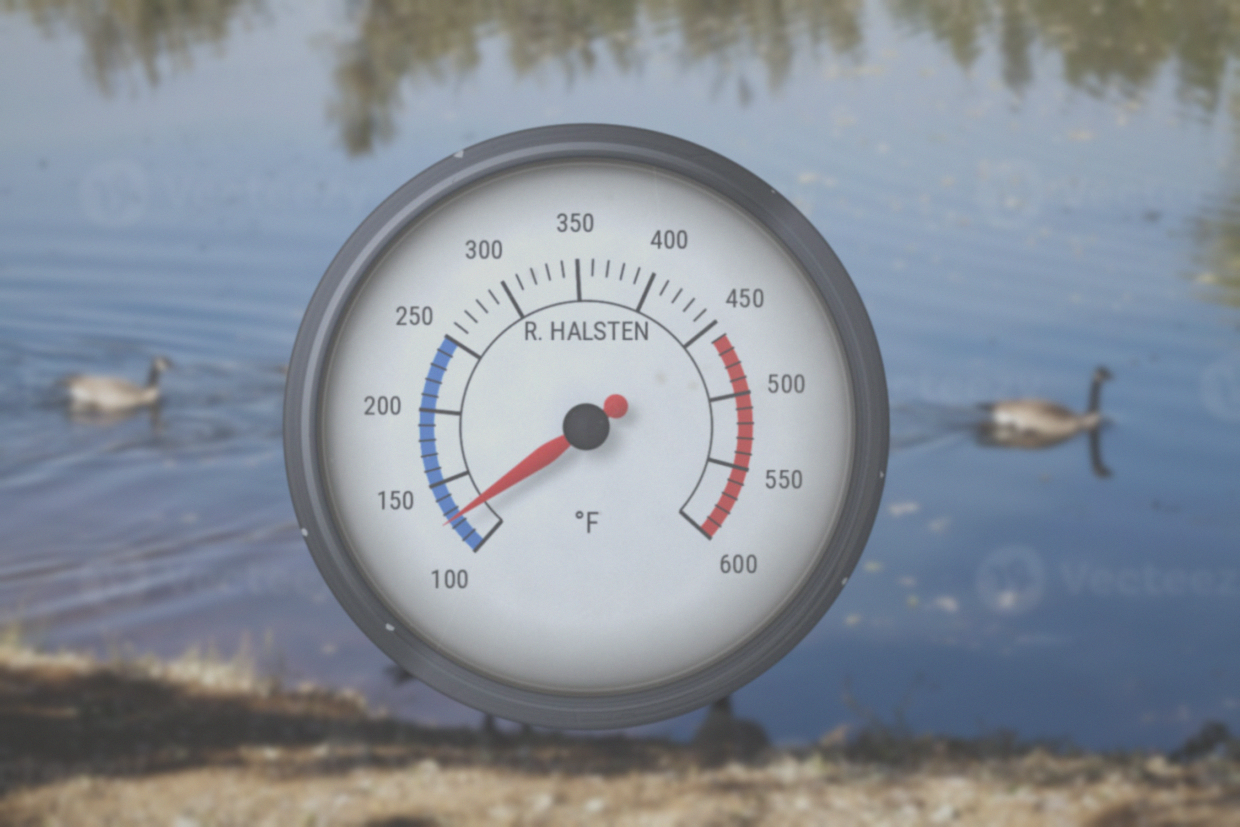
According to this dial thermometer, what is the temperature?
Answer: 125 °F
